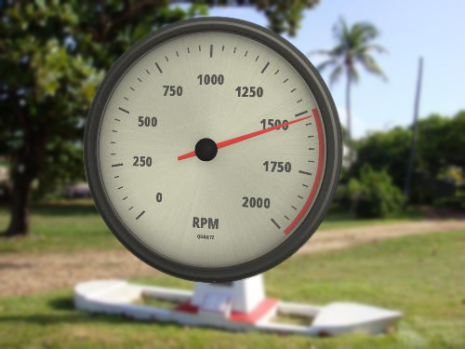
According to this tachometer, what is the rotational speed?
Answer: 1525 rpm
